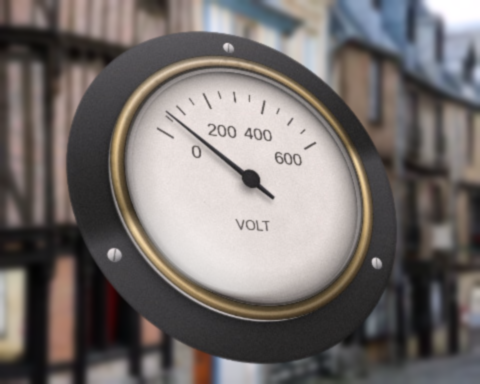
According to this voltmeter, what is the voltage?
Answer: 50 V
